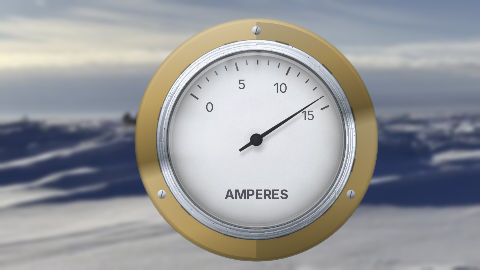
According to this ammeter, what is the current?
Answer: 14 A
